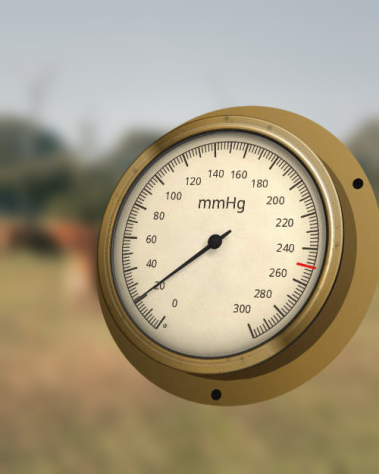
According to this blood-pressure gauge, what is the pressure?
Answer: 20 mmHg
